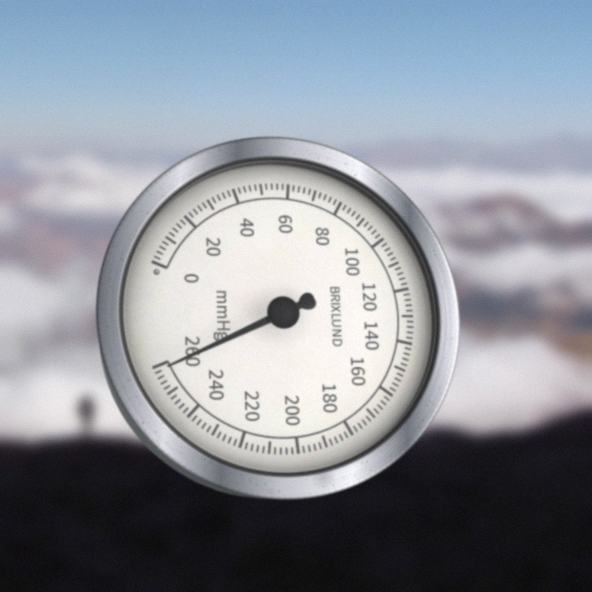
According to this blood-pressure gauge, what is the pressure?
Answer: 258 mmHg
